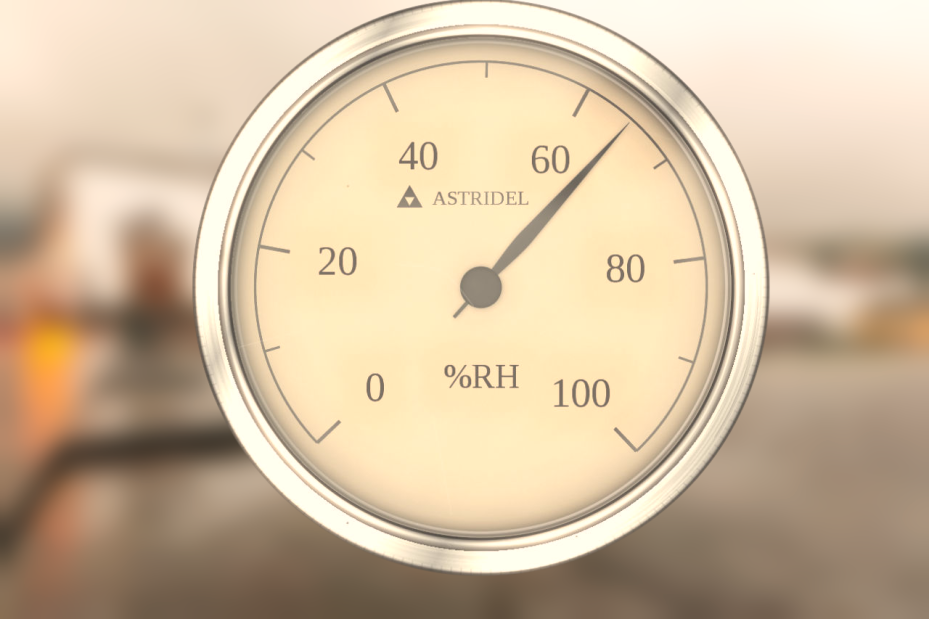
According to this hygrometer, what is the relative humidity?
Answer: 65 %
